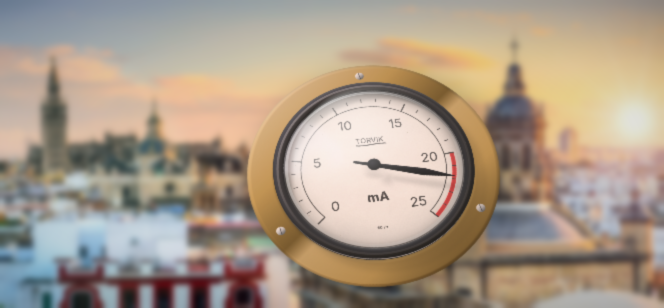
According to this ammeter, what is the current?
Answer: 22 mA
